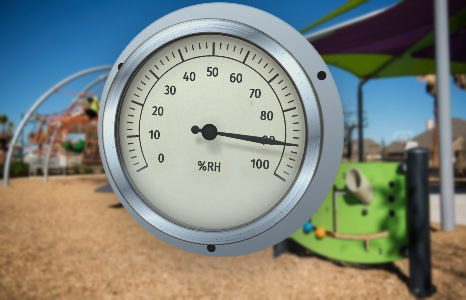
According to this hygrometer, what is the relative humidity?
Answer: 90 %
